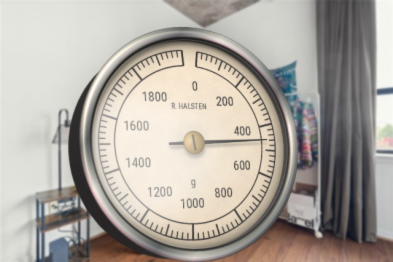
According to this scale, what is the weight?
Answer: 460 g
